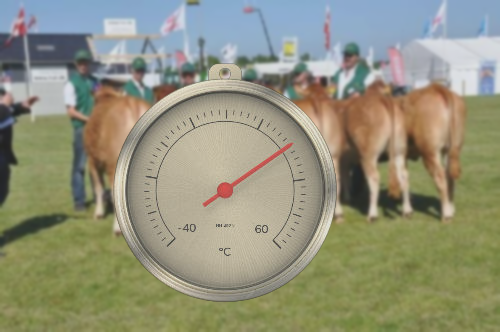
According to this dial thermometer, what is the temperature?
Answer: 30 °C
